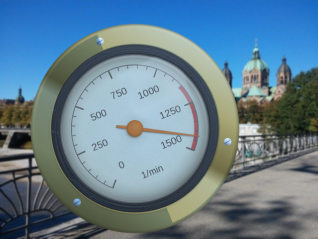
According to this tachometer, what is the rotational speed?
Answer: 1425 rpm
